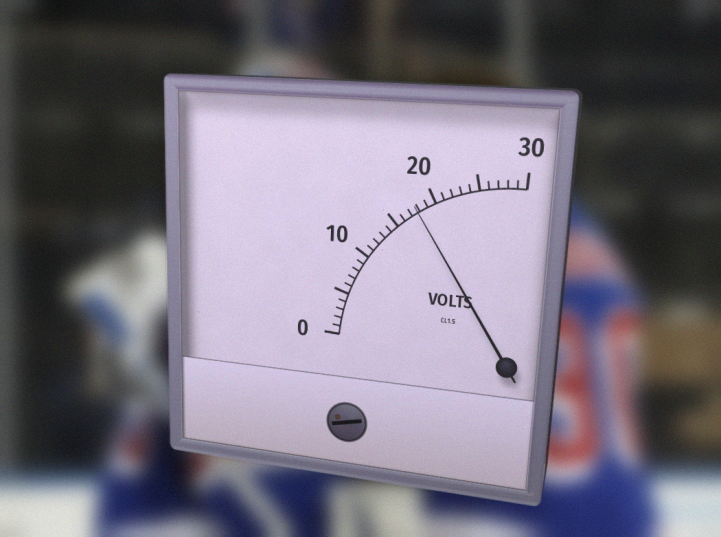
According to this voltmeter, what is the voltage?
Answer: 18 V
